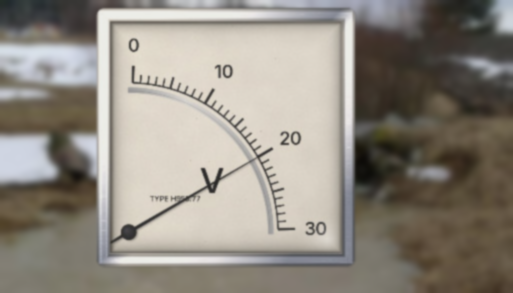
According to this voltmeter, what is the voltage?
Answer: 20 V
